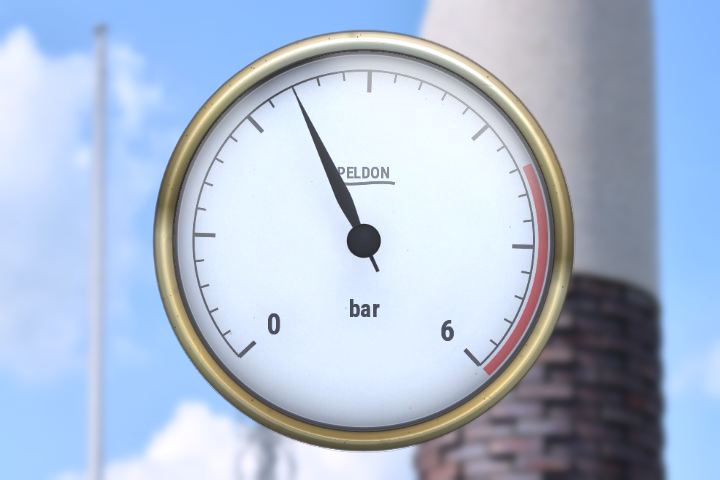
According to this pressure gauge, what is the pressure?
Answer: 2.4 bar
